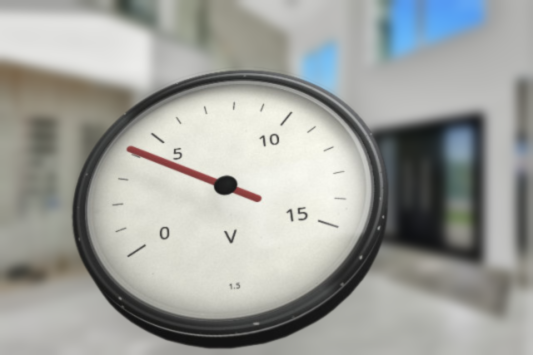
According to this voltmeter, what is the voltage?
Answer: 4 V
